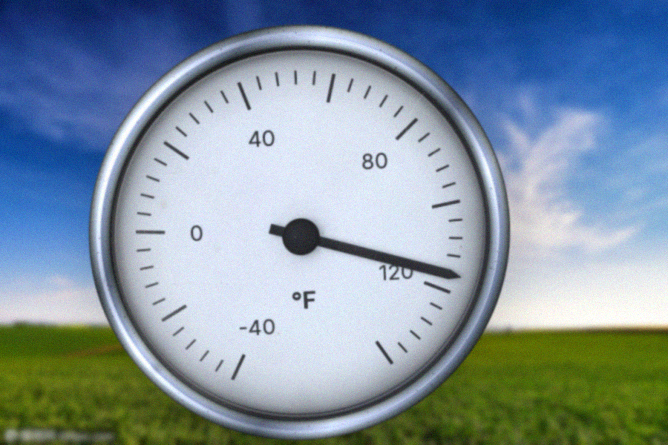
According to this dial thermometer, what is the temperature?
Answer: 116 °F
